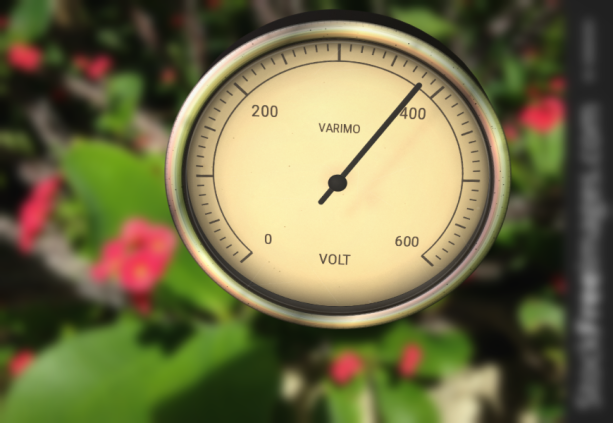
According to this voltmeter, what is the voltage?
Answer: 380 V
